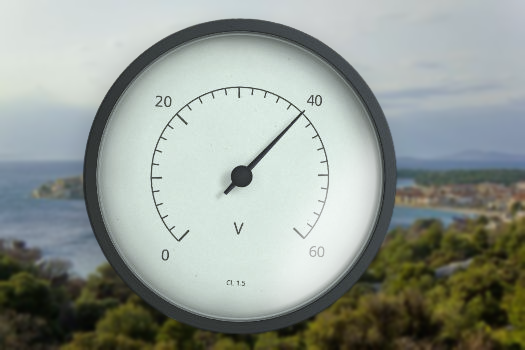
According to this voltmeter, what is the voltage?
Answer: 40 V
